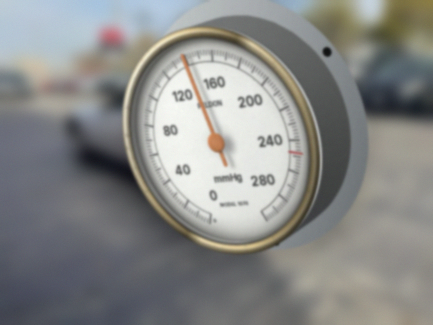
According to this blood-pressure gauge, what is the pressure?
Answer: 140 mmHg
